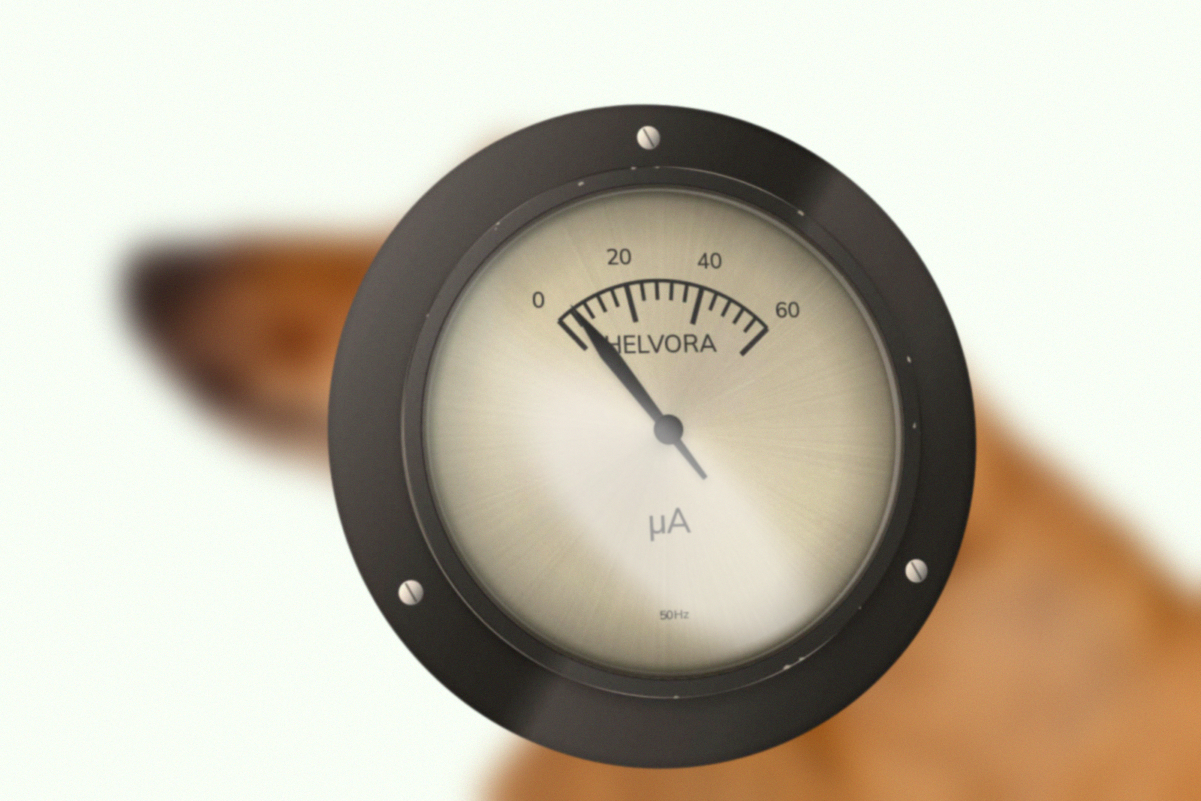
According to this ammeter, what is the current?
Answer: 4 µA
